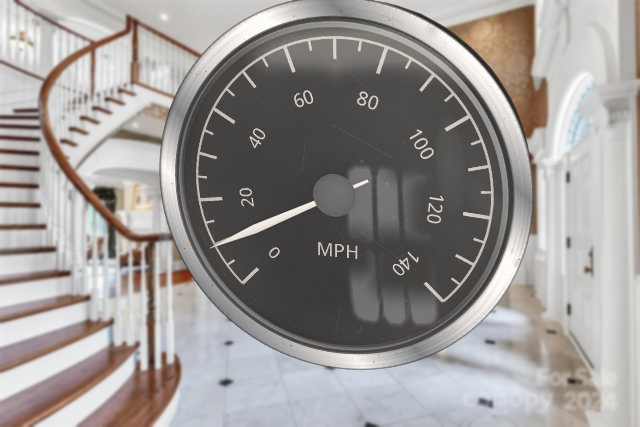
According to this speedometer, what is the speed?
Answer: 10 mph
